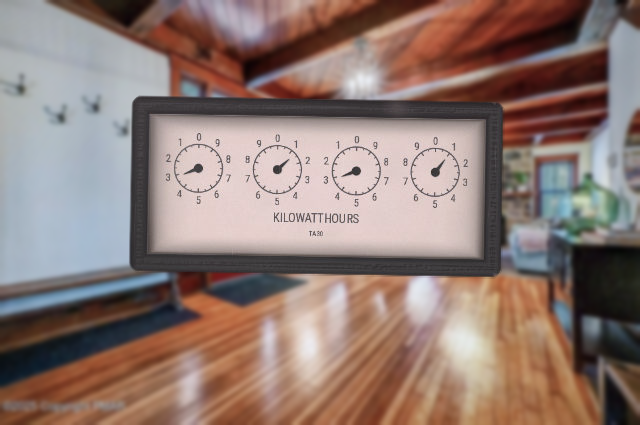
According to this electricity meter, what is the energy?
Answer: 3131 kWh
